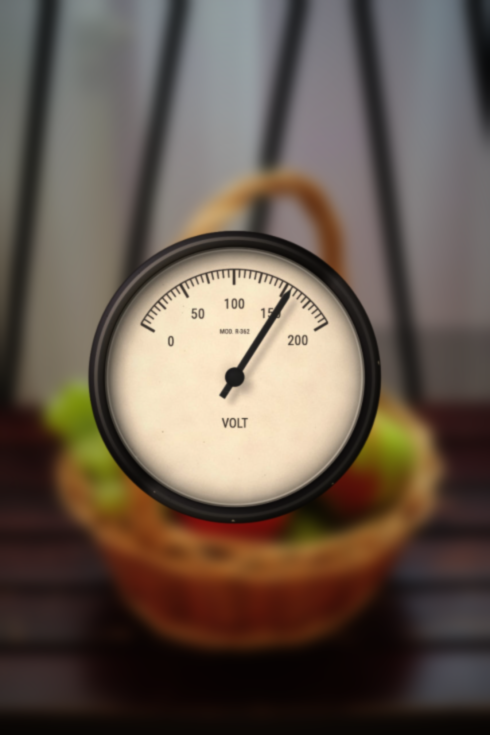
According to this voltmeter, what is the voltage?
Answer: 155 V
